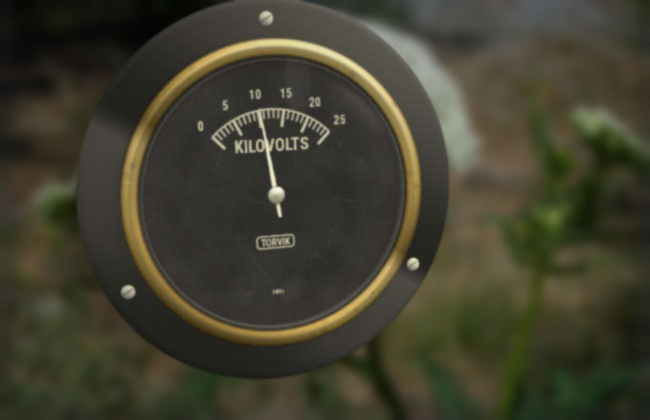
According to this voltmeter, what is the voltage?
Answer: 10 kV
